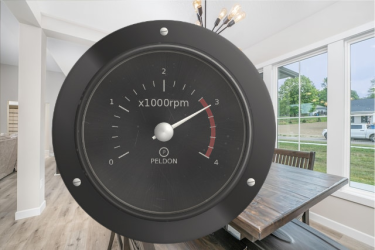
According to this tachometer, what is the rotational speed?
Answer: 3000 rpm
